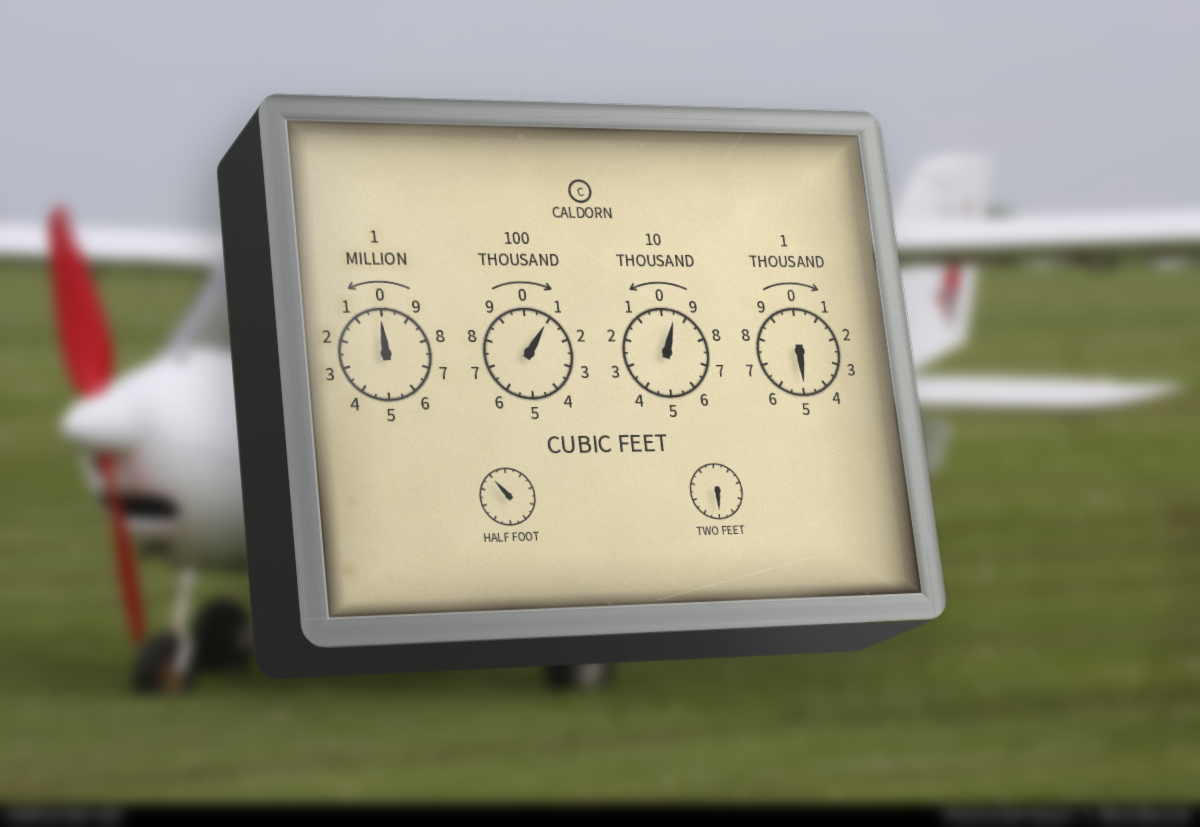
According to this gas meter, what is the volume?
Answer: 9500 ft³
